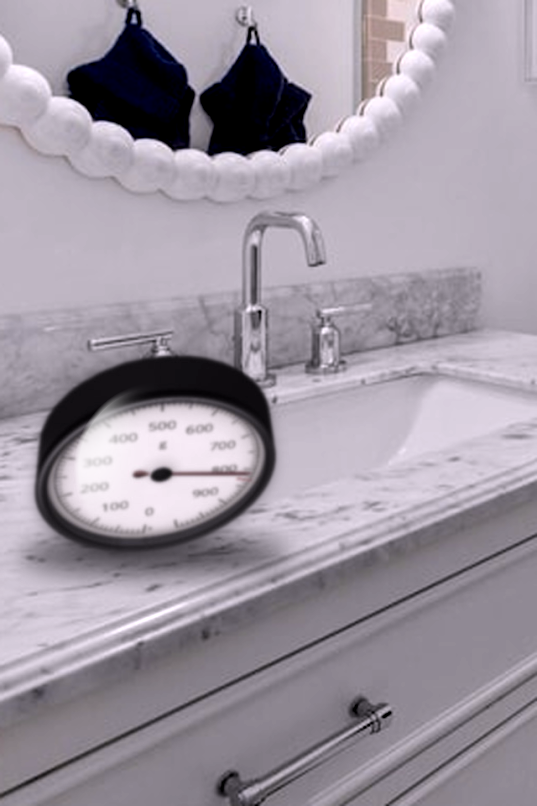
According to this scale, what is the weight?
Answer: 800 g
